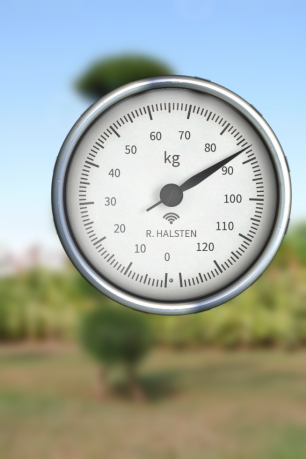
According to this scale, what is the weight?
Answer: 87 kg
